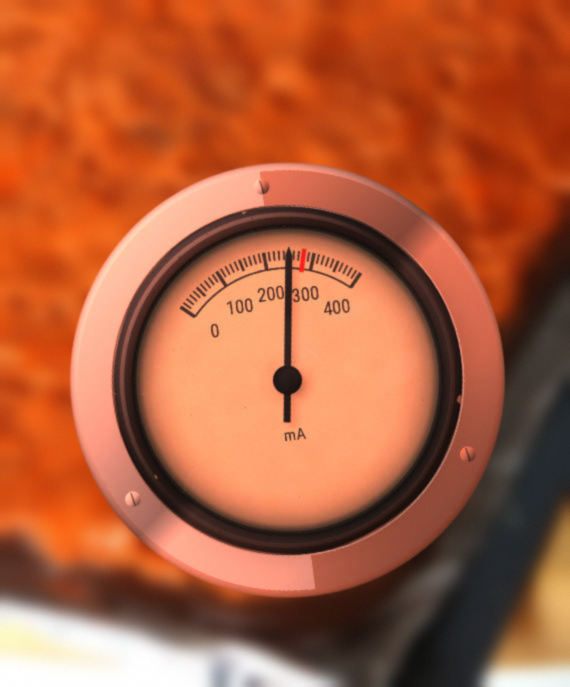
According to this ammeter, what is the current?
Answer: 250 mA
